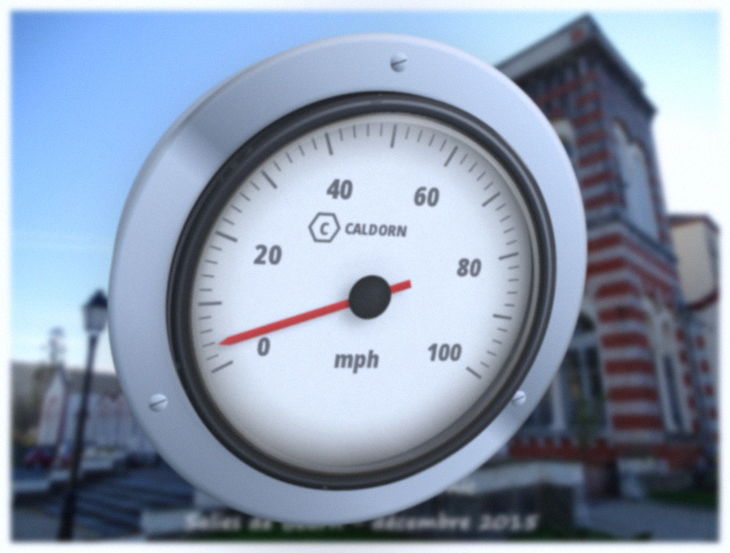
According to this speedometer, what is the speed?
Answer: 4 mph
